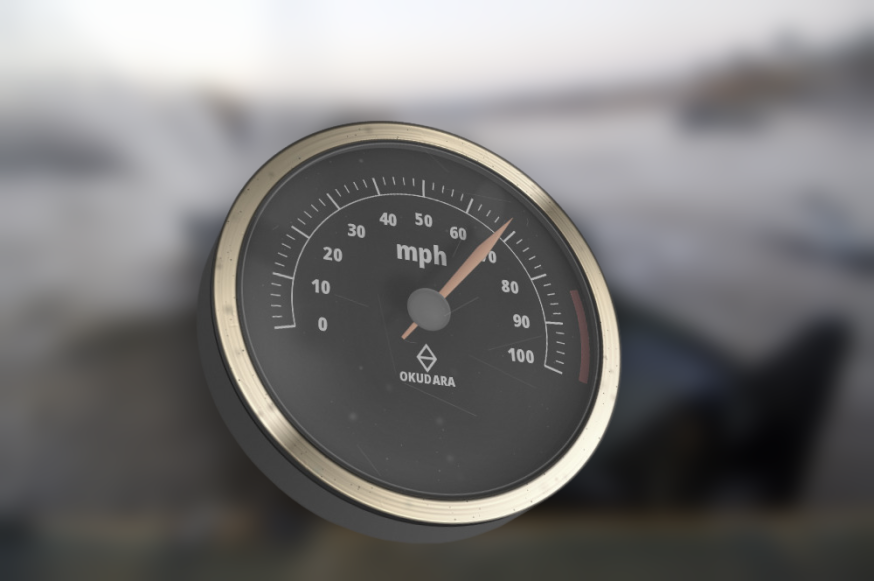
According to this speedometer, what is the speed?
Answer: 68 mph
